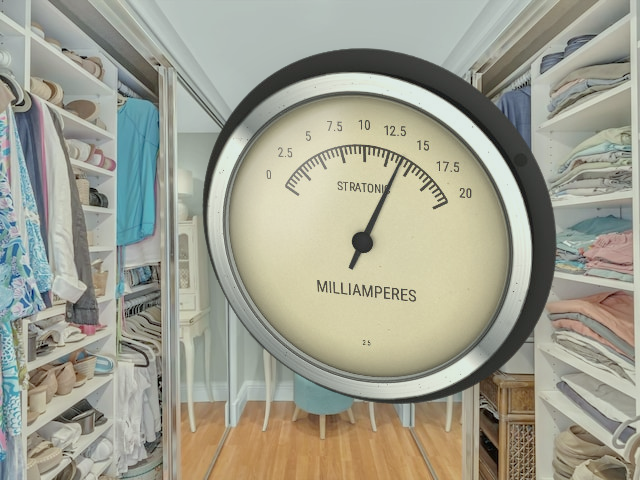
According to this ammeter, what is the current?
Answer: 14 mA
